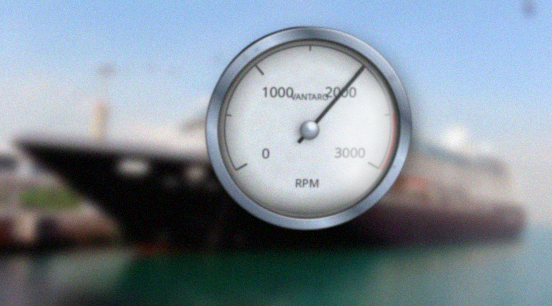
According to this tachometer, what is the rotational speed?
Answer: 2000 rpm
